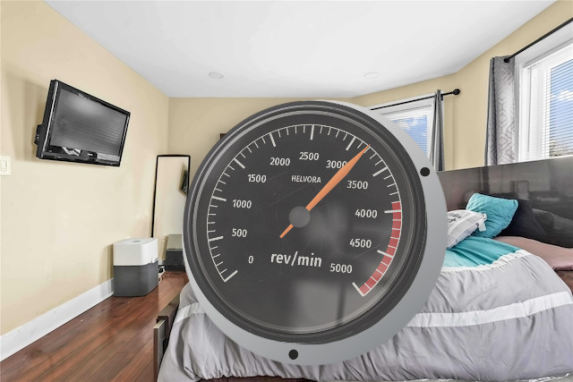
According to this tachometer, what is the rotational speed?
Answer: 3200 rpm
